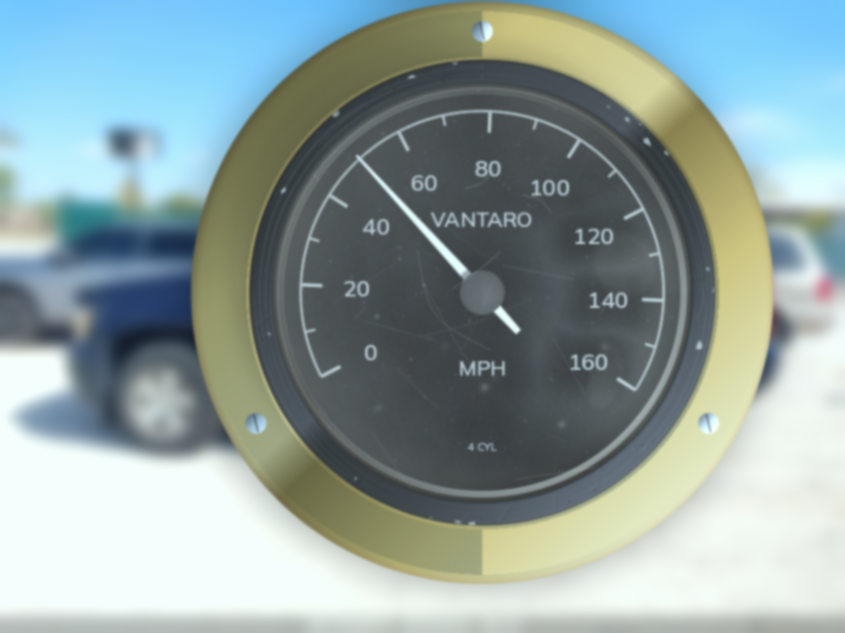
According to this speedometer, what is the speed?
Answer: 50 mph
